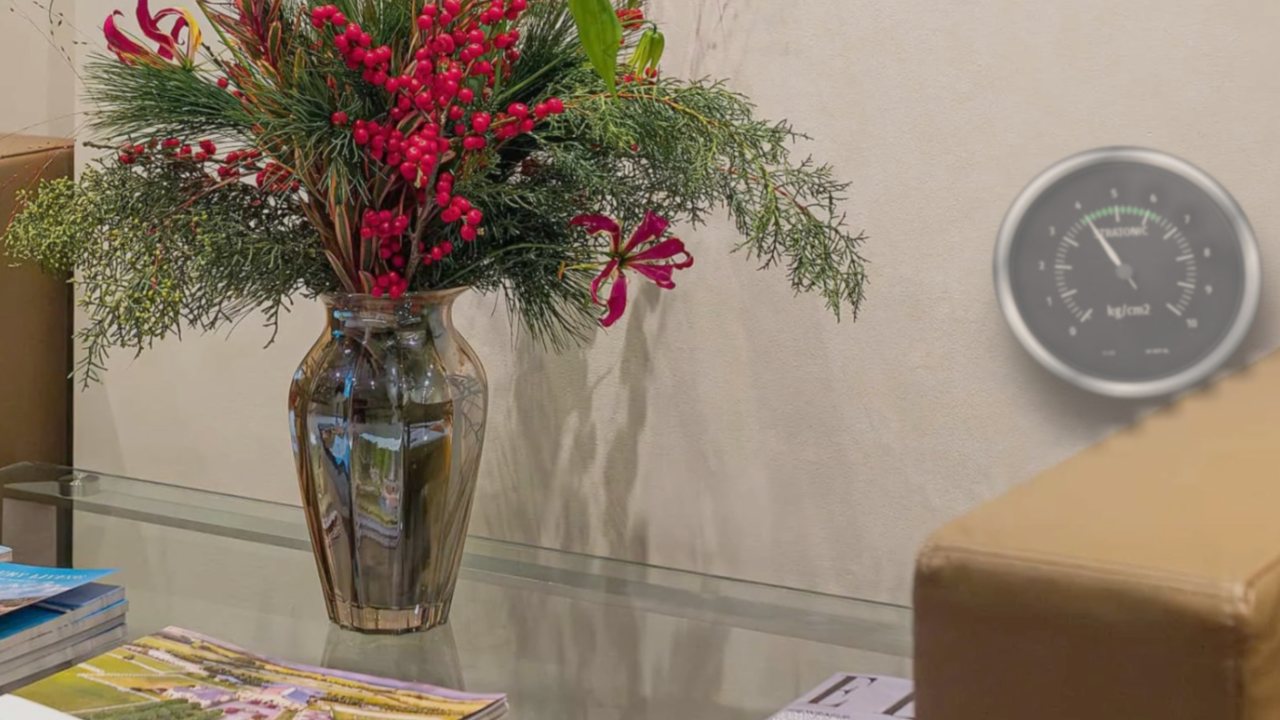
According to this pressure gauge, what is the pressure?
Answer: 4 kg/cm²
